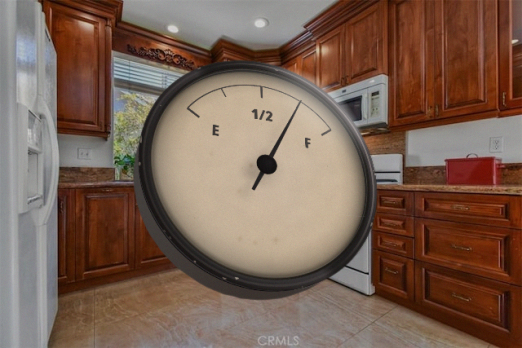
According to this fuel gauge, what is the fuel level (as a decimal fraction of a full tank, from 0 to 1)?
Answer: 0.75
